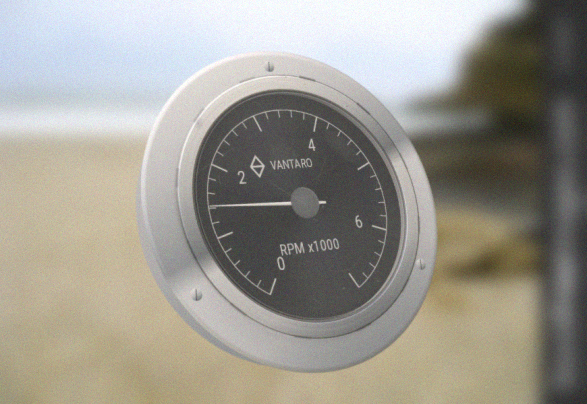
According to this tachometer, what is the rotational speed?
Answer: 1400 rpm
